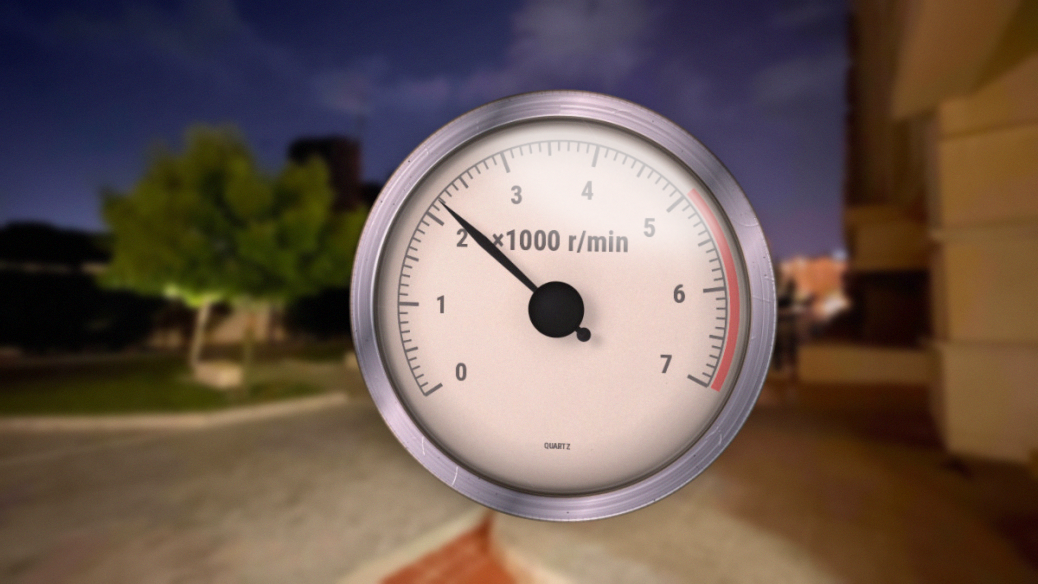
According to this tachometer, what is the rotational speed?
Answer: 2200 rpm
